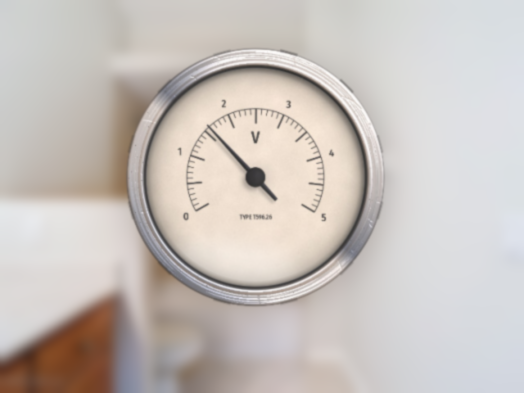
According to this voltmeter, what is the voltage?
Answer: 1.6 V
